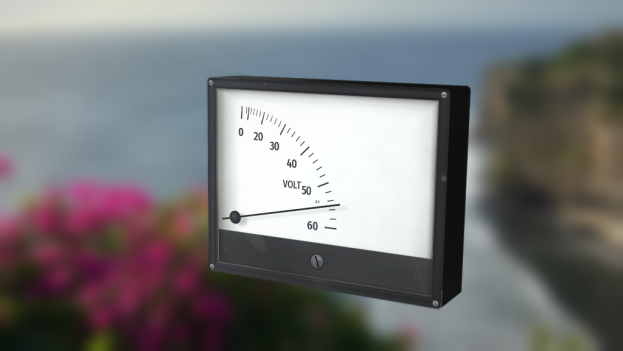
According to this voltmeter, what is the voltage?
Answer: 55 V
